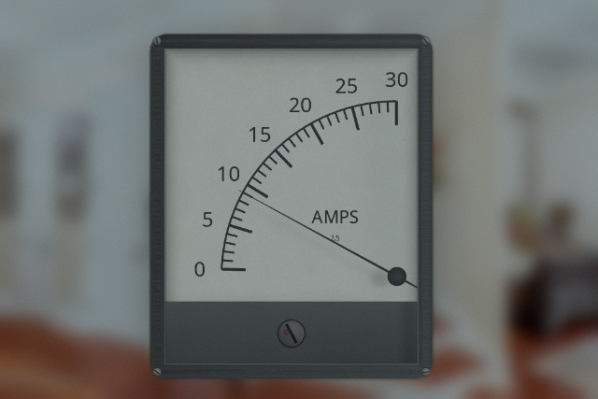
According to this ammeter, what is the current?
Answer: 9 A
